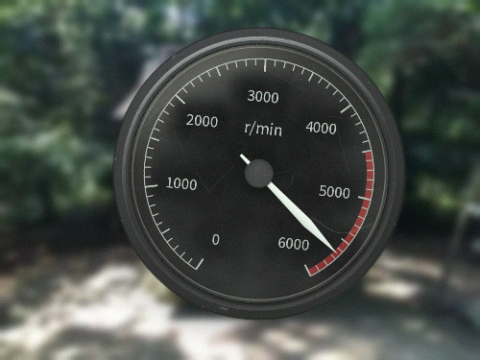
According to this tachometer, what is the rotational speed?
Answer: 5650 rpm
